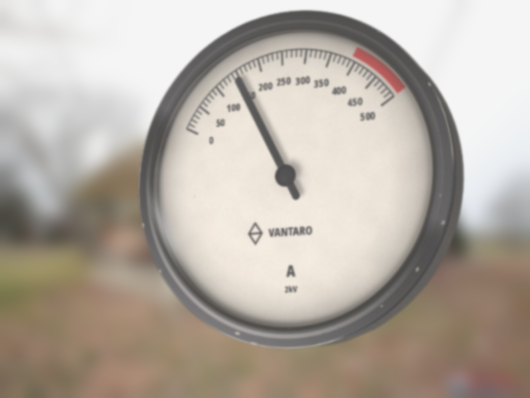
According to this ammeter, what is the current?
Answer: 150 A
